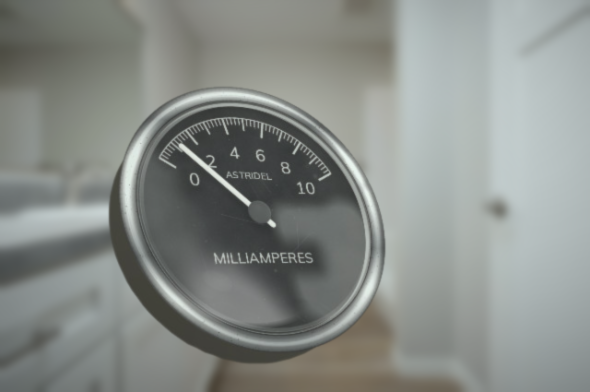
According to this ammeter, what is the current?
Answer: 1 mA
